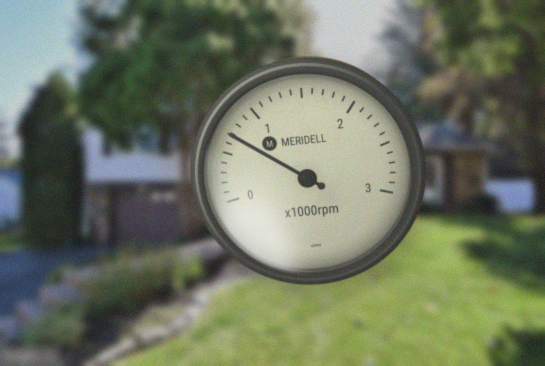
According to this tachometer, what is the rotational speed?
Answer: 700 rpm
